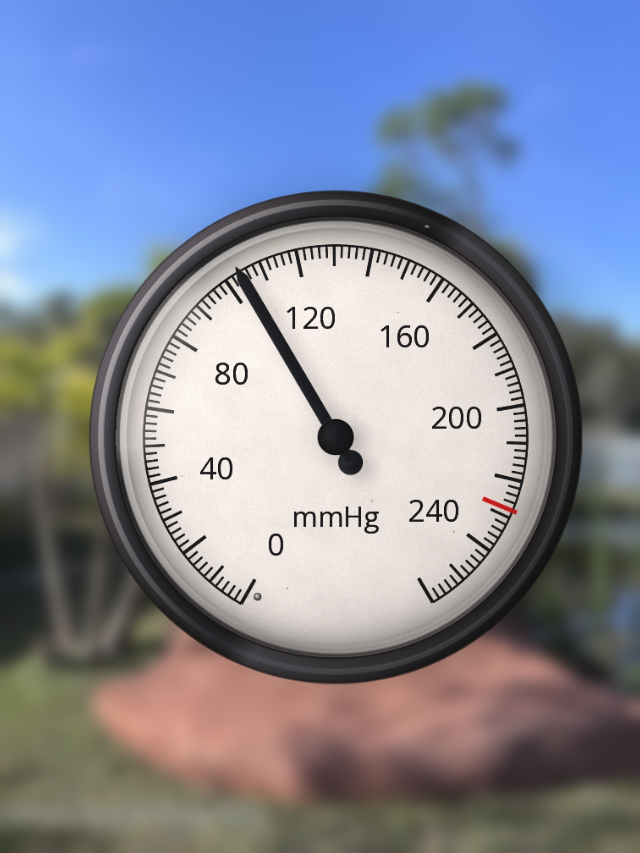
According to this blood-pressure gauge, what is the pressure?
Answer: 104 mmHg
